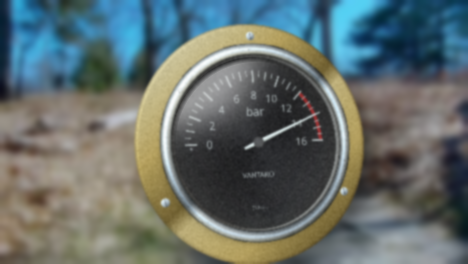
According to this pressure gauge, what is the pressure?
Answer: 14 bar
